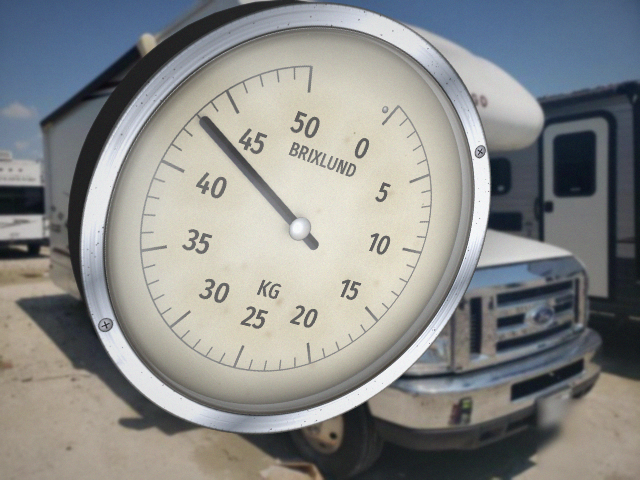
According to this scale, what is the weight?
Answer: 43 kg
